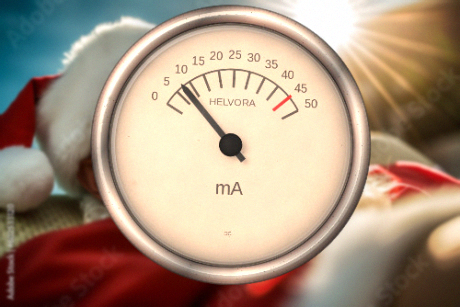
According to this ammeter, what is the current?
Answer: 7.5 mA
